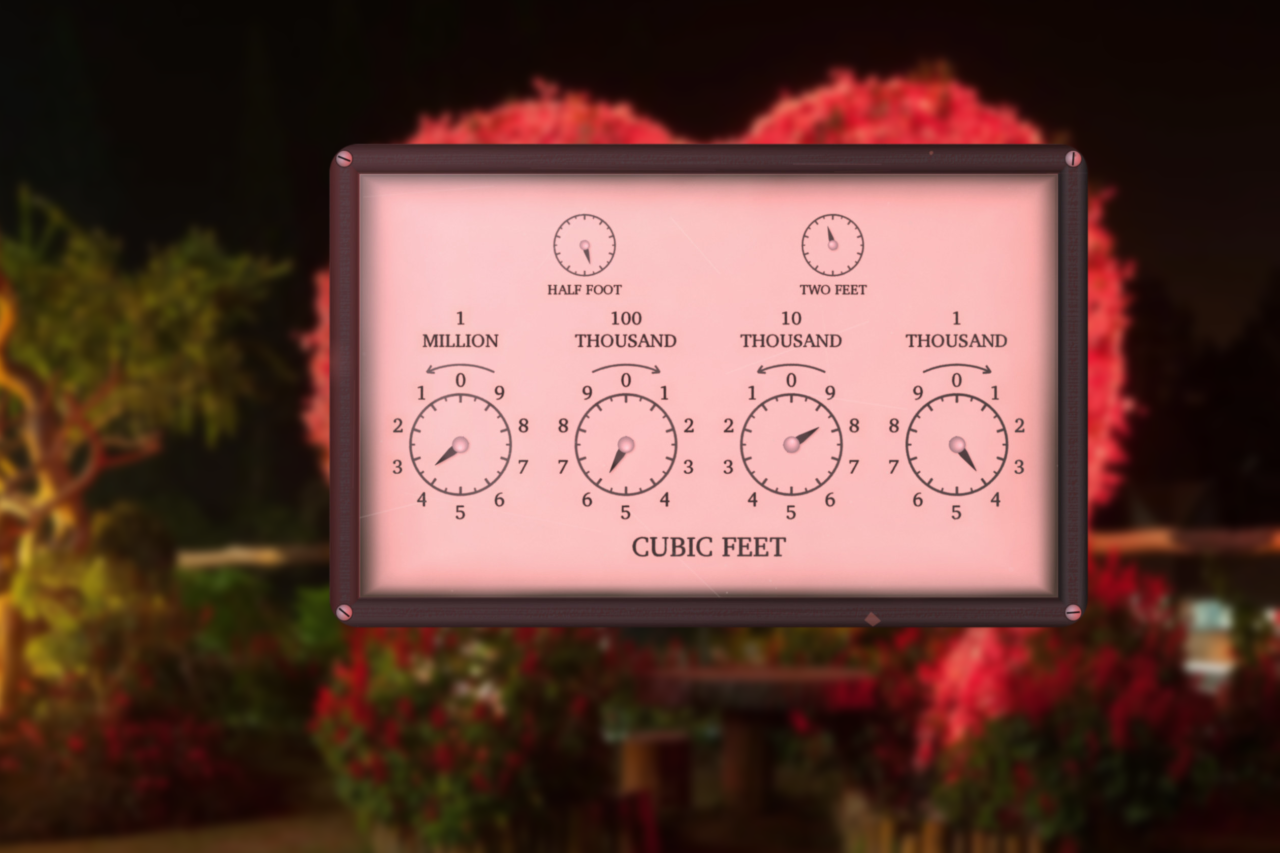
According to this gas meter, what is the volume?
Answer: 358400 ft³
